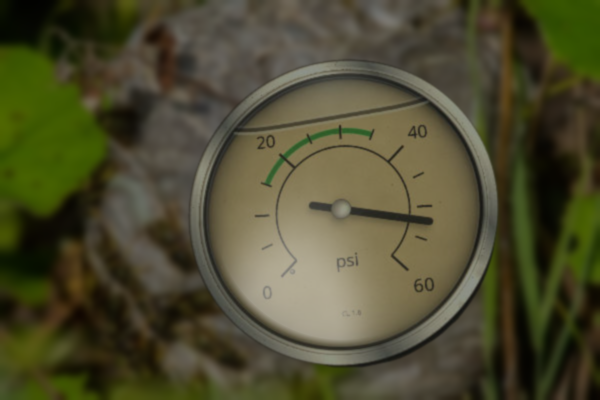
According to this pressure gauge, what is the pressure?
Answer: 52.5 psi
